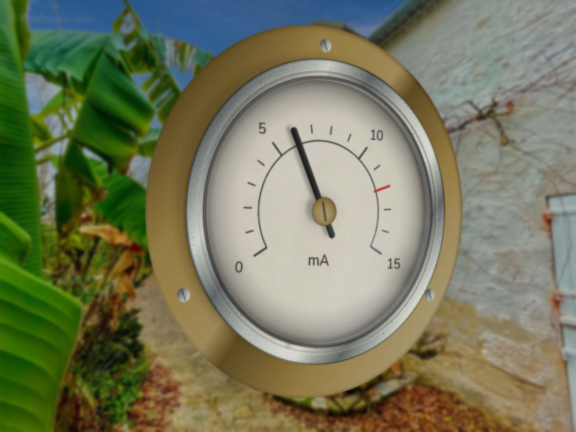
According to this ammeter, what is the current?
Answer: 6 mA
